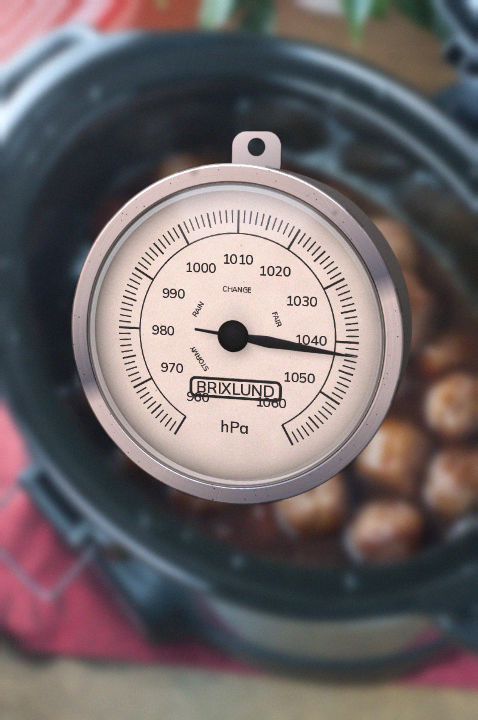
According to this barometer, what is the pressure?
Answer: 1042 hPa
